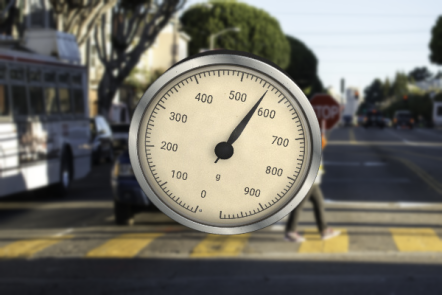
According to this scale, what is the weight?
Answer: 560 g
